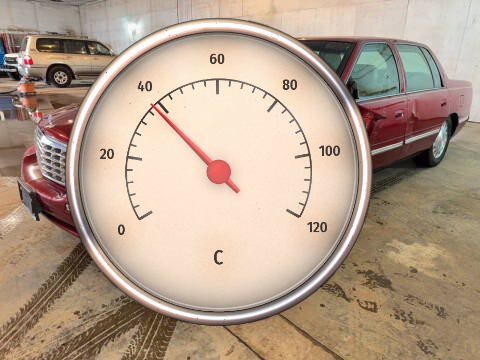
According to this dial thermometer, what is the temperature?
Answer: 38 °C
